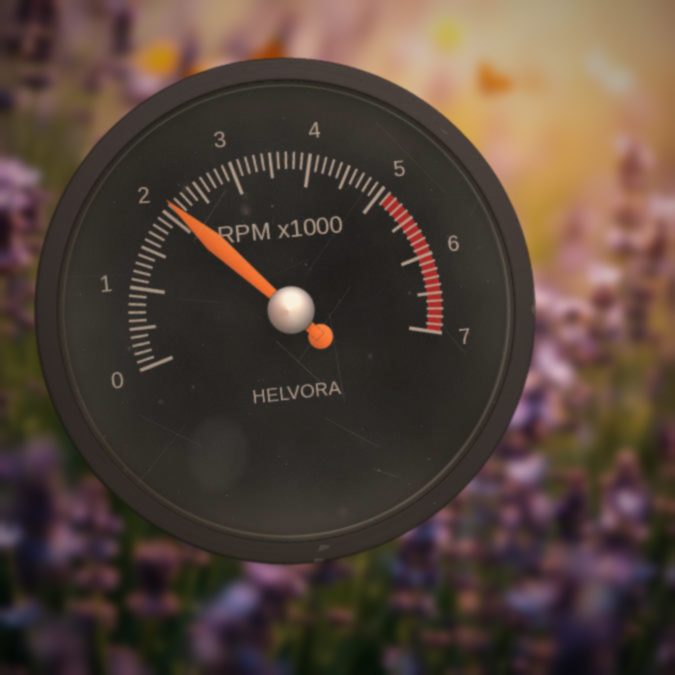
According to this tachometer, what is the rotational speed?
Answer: 2100 rpm
